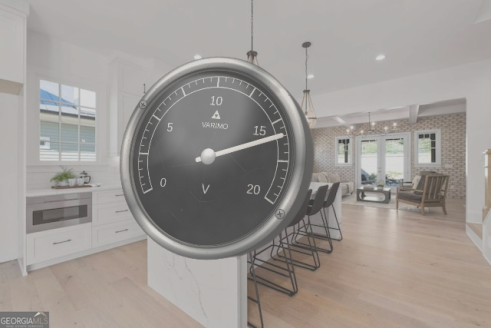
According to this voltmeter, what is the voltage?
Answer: 16 V
